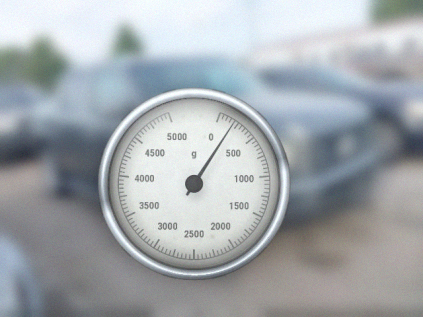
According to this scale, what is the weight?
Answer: 200 g
